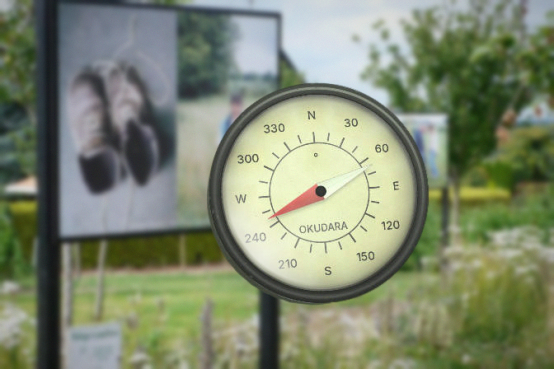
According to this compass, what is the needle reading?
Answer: 247.5 °
